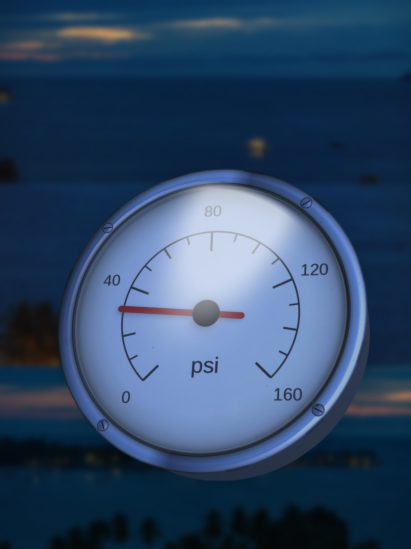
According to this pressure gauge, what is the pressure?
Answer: 30 psi
